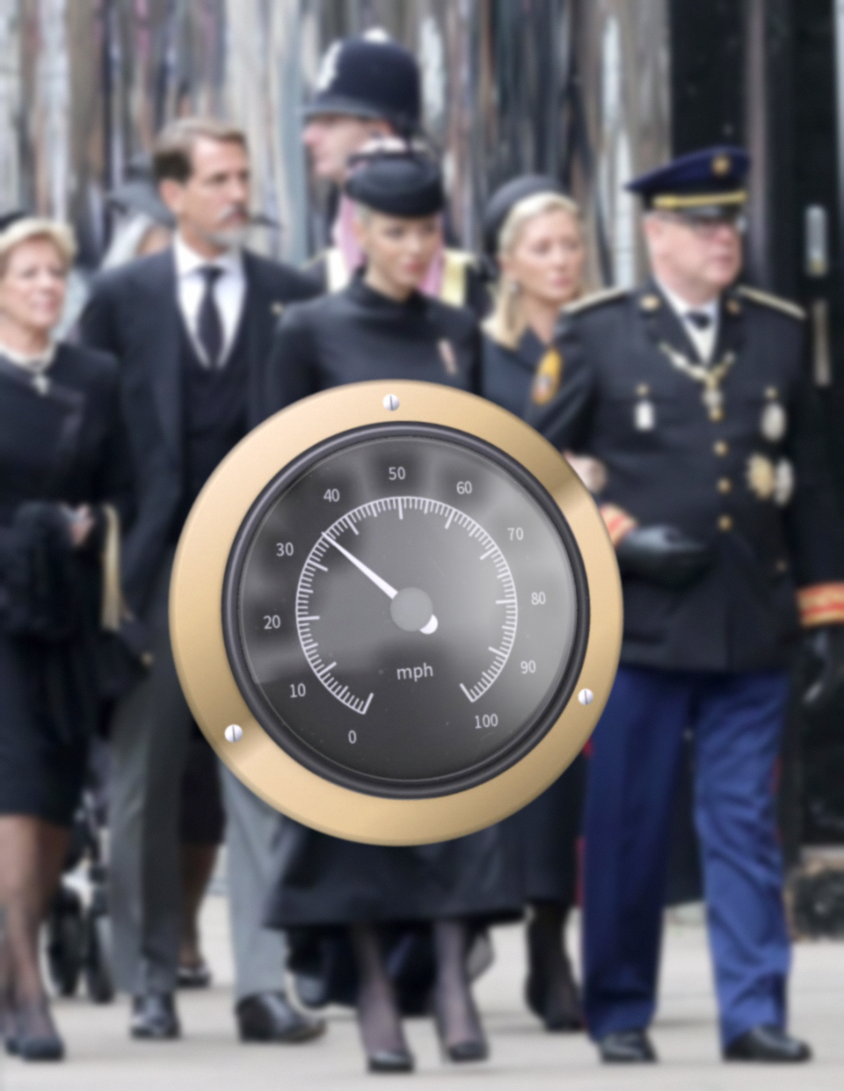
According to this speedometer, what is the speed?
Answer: 35 mph
